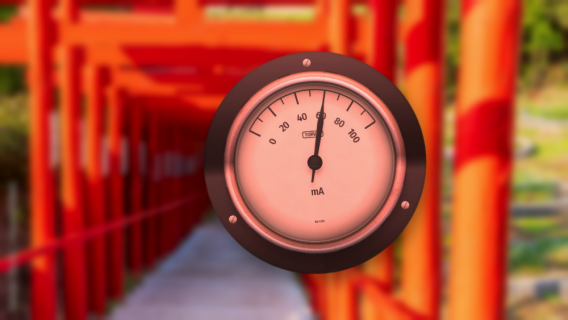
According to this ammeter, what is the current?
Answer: 60 mA
